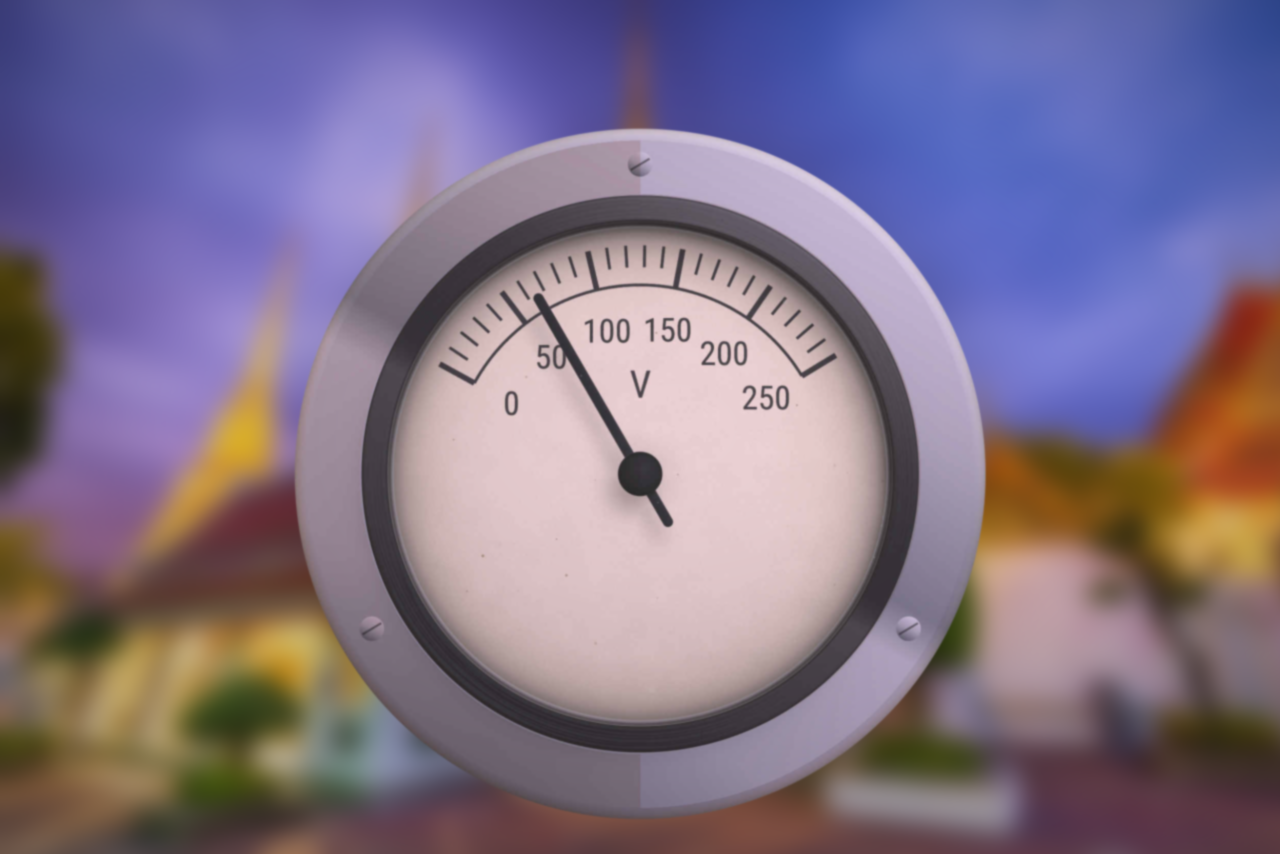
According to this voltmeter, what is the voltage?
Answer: 65 V
